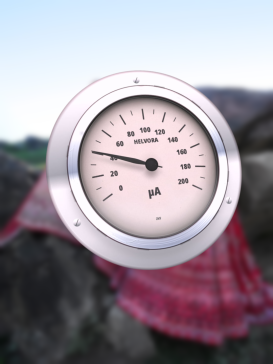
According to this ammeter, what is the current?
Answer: 40 µA
